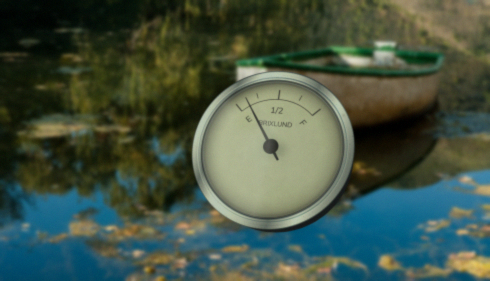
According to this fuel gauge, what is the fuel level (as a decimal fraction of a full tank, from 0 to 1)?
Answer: 0.125
